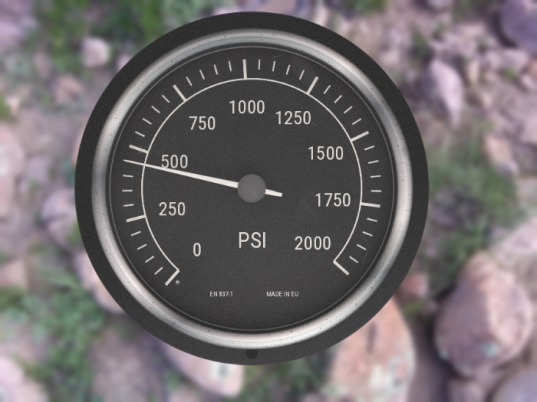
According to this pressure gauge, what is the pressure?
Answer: 450 psi
